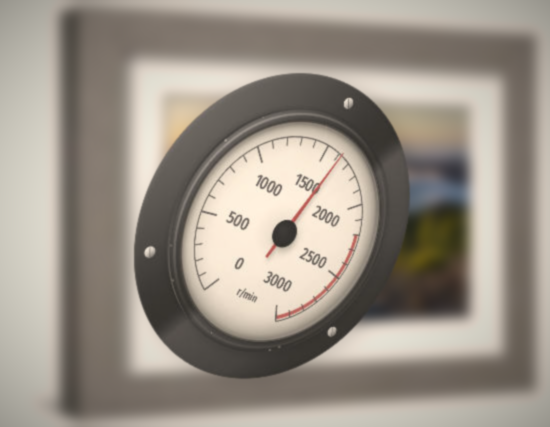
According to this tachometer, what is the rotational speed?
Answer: 1600 rpm
